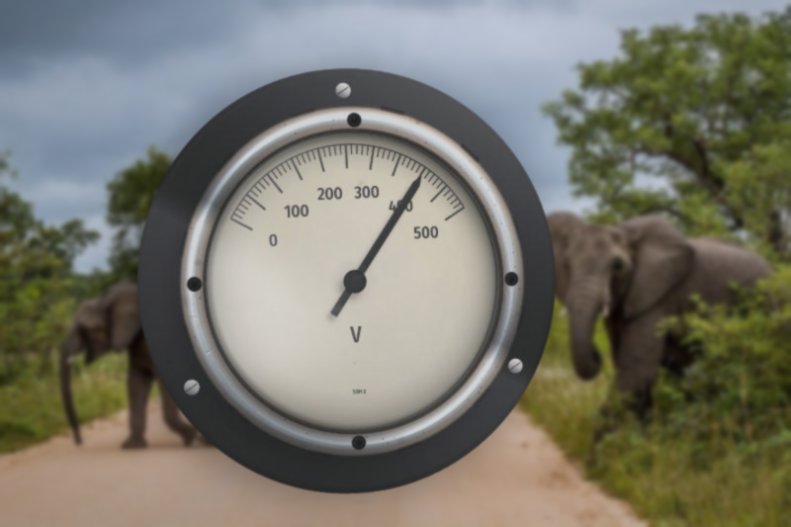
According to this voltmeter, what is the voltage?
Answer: 400 V
